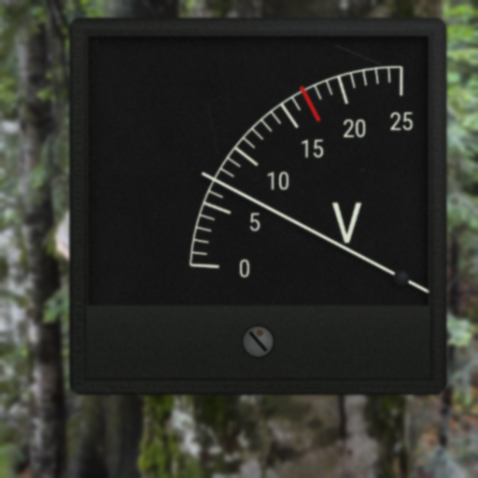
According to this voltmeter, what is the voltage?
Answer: 7 V
